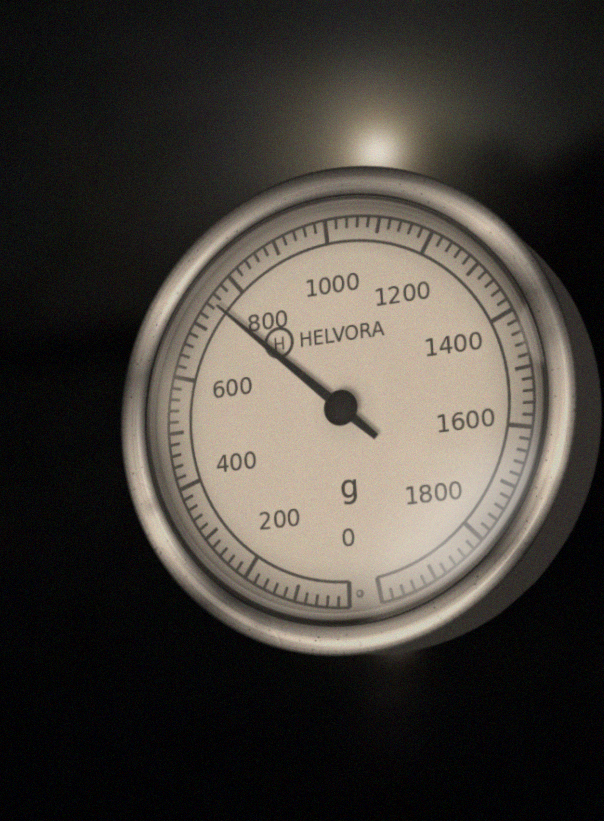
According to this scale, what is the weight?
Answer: 750 g
